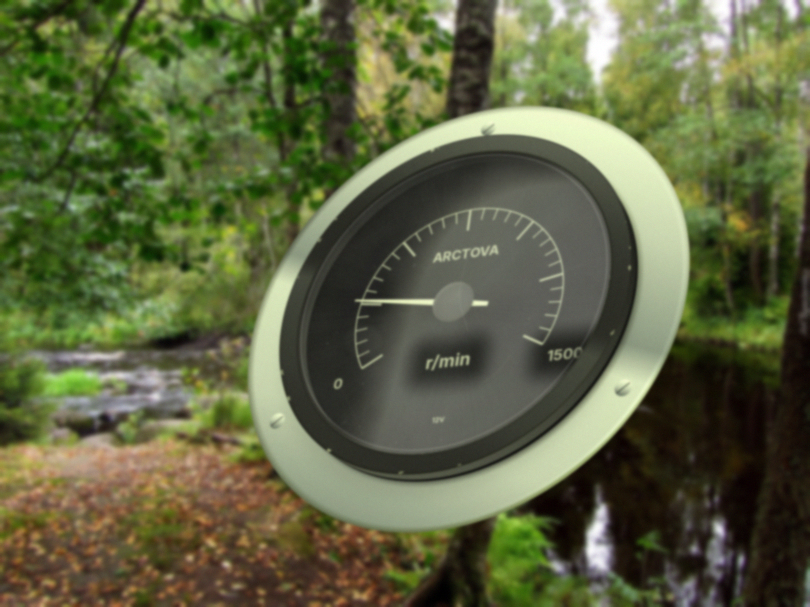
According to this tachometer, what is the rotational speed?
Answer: 250 rpm
